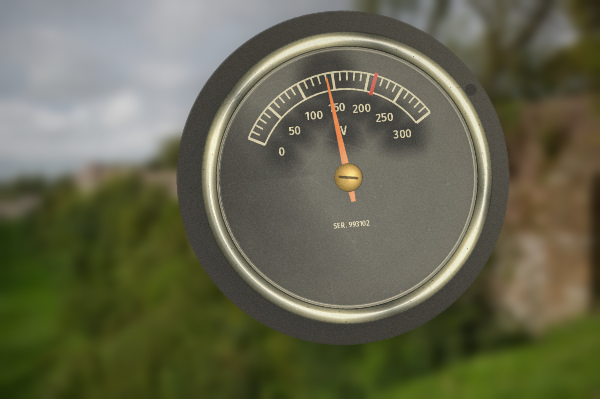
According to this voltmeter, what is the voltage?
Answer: 140 V
